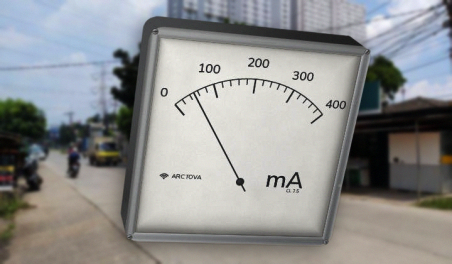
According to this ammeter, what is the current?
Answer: 50 mA
